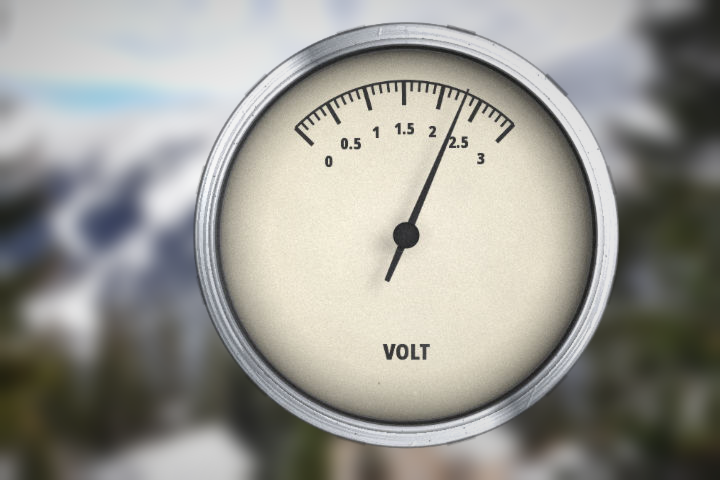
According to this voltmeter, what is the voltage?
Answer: 2.3 V
